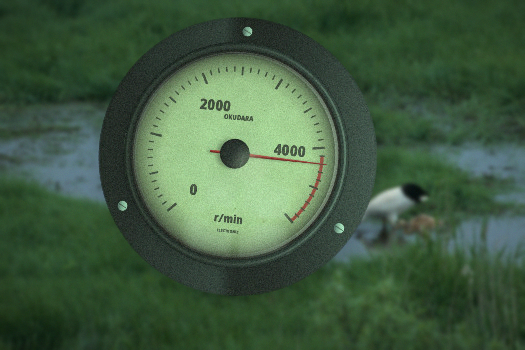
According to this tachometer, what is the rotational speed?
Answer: 4200 rpm
